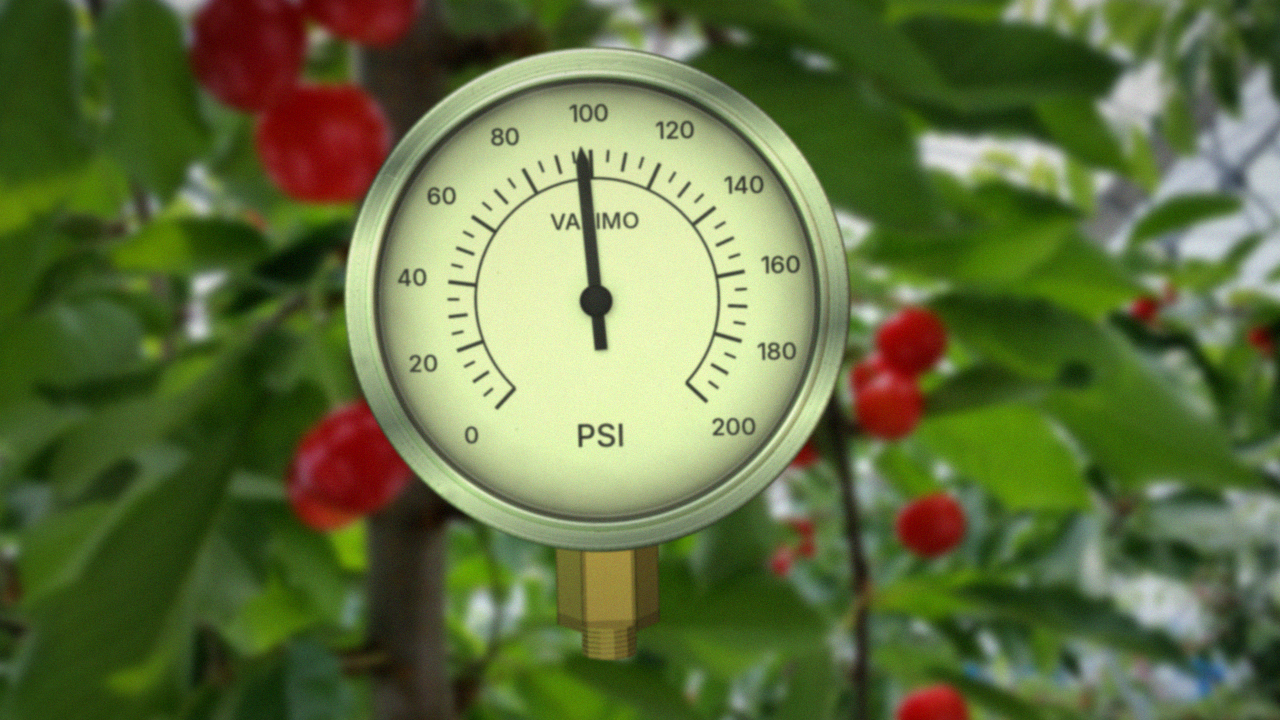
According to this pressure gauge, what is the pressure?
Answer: 97.5 psi
